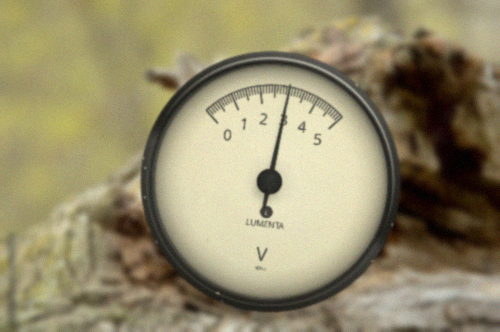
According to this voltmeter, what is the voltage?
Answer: 3 V
